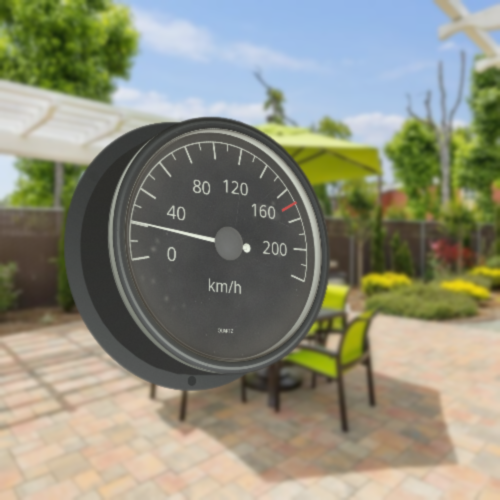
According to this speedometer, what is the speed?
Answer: 20 km/h
